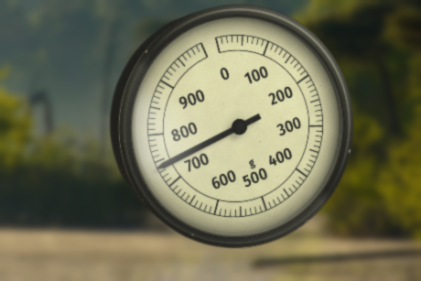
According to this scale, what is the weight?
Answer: 740 g
